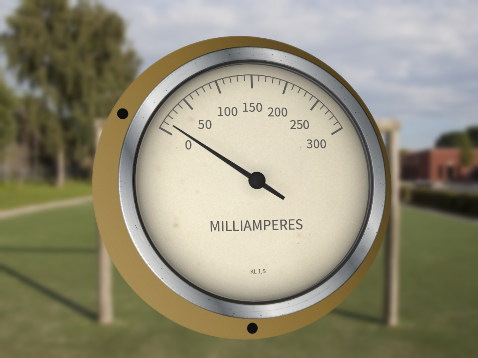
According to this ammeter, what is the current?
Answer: 10 mA
